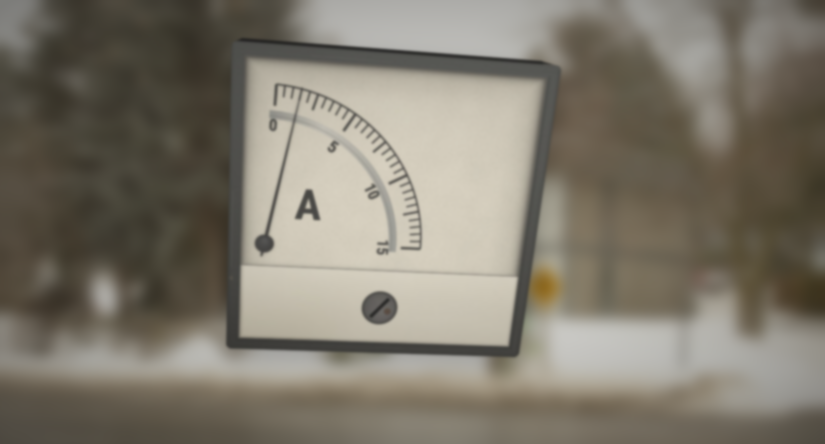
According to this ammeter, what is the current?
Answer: 1.5 A
